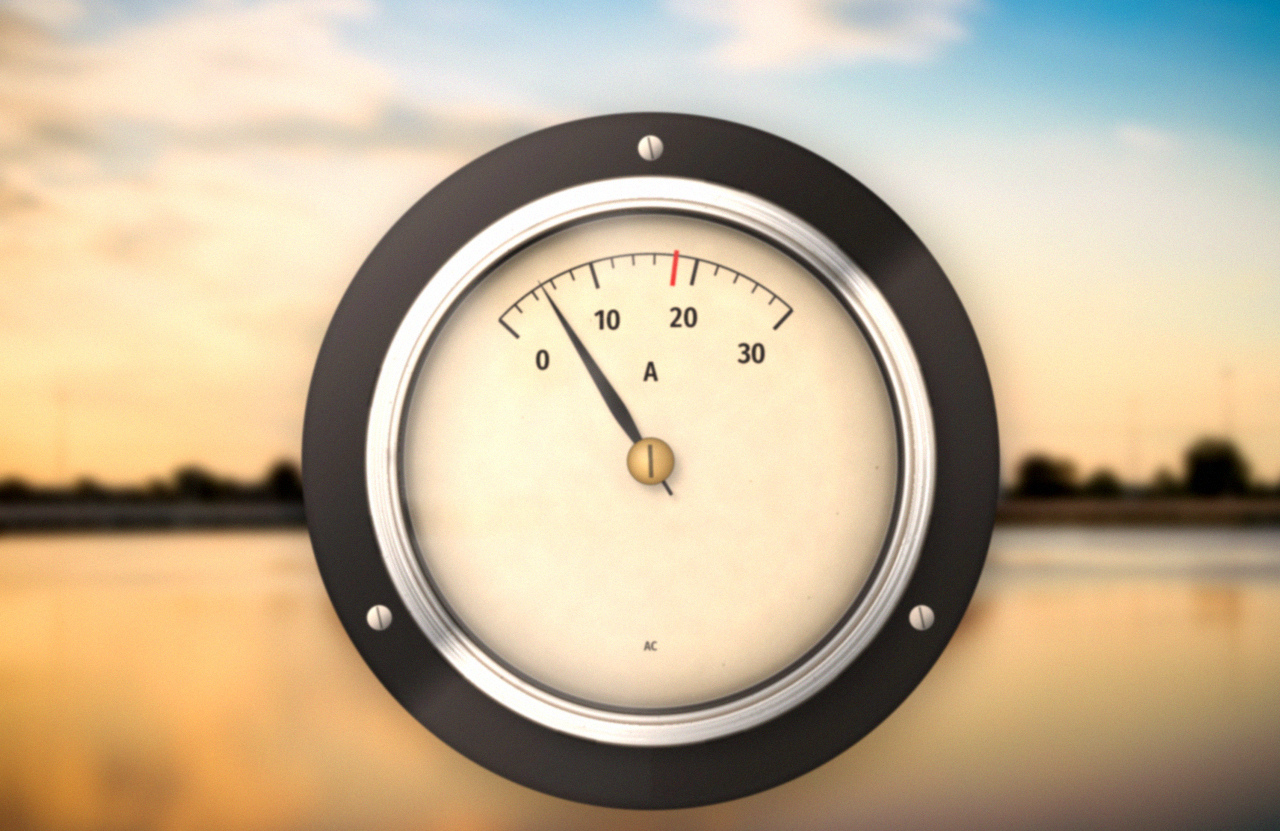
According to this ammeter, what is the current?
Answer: 5 A
